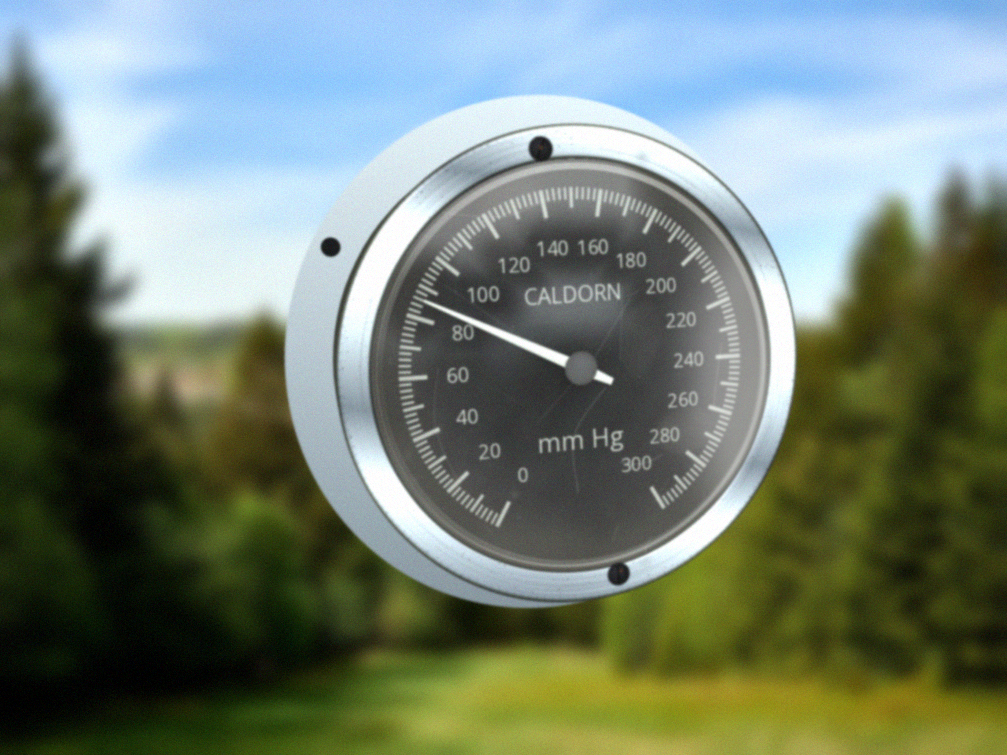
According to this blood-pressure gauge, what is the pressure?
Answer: 86 mmHg
